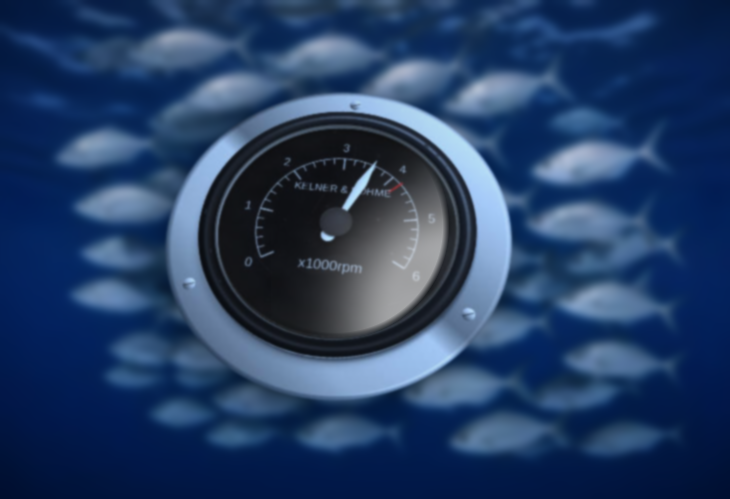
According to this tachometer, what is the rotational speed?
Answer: 3600 rpm
